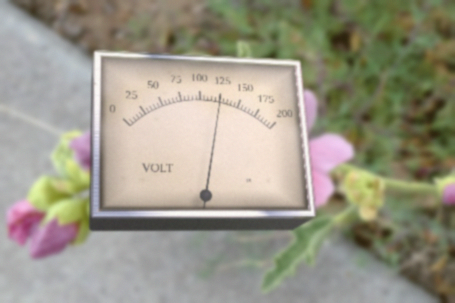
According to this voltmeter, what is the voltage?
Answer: 125 V
